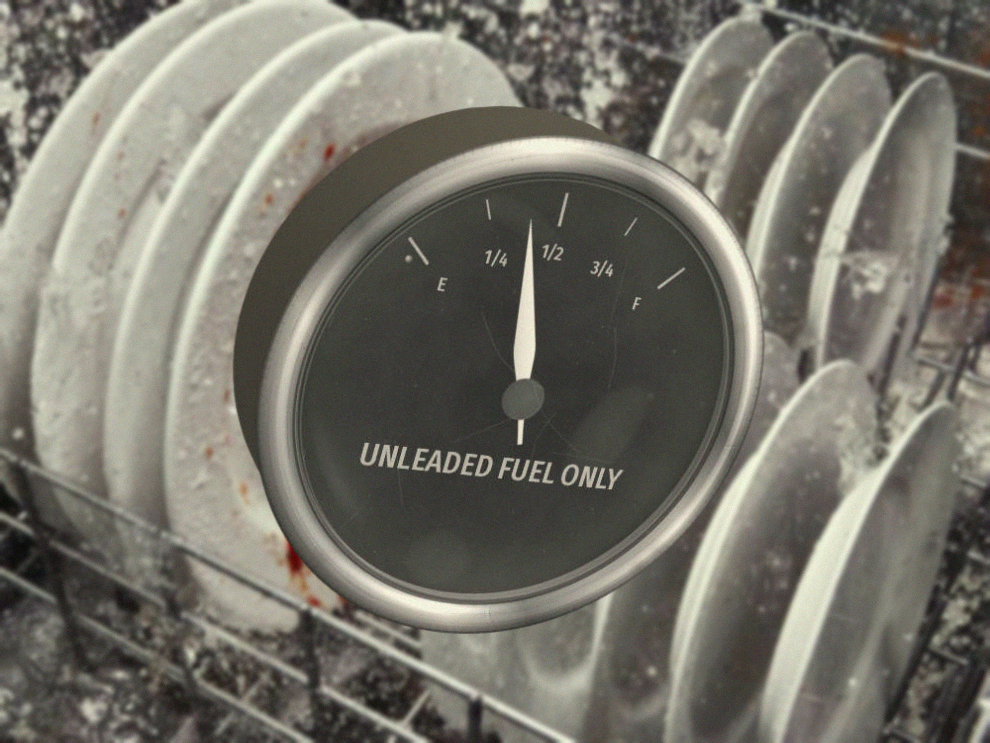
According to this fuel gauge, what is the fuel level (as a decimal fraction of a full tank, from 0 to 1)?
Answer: 0.375
